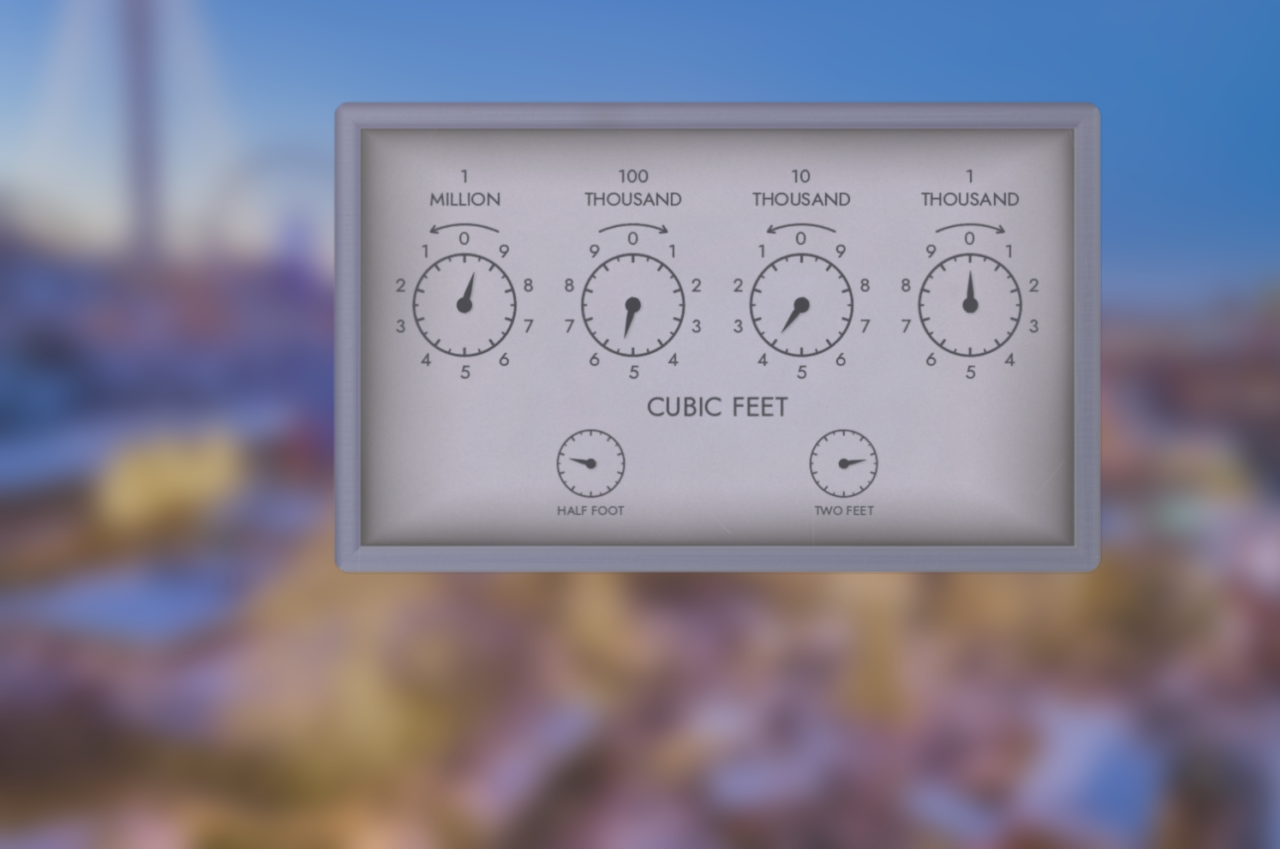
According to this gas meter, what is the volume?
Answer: 954000 ft³
